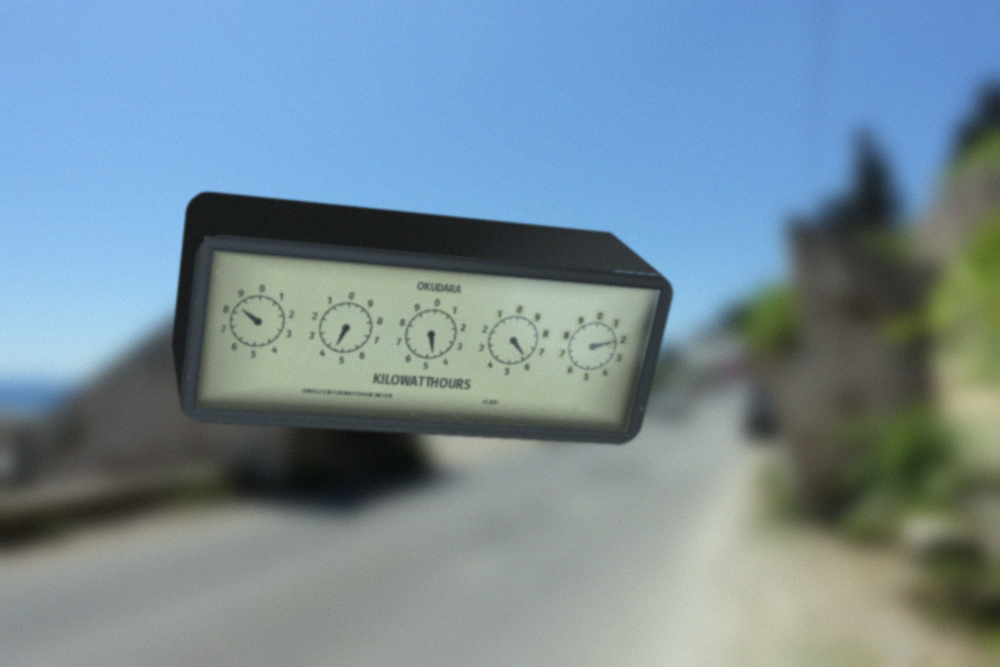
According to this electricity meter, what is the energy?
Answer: 84462 kWh
